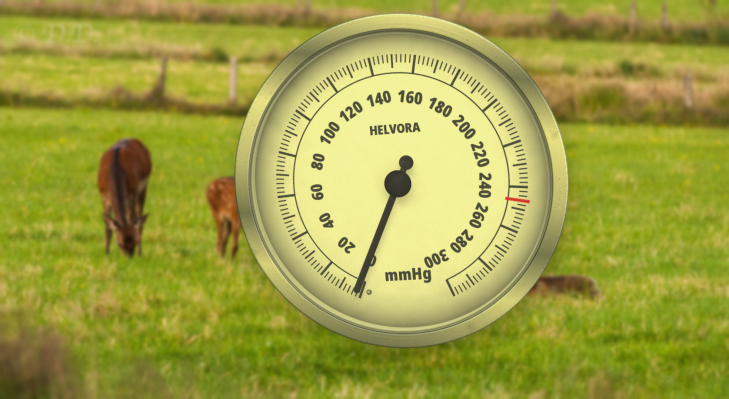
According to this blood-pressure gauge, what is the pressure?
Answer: 2 mmHg
